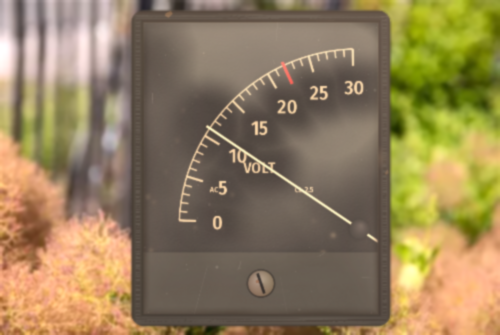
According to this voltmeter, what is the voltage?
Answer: 11 V
